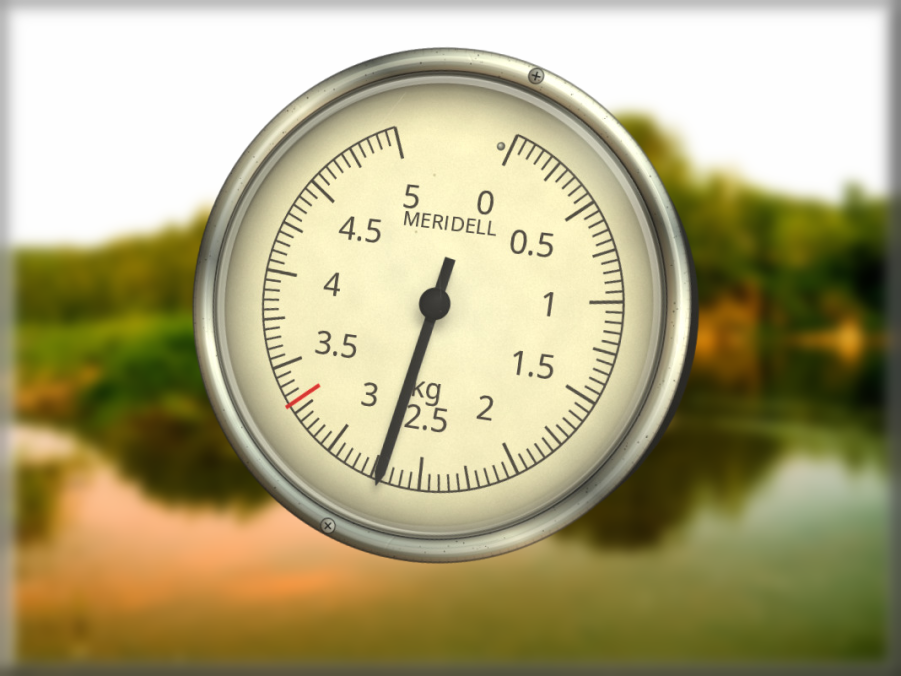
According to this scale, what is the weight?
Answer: 2.7 kg
